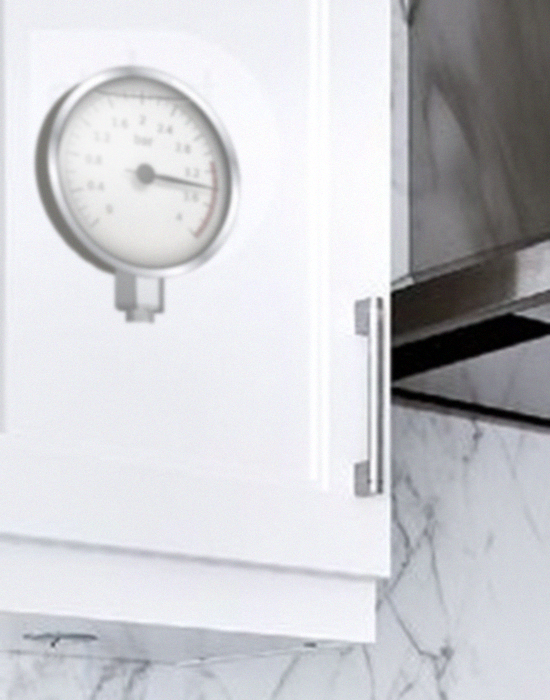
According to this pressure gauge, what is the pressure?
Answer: 3.4 bar
